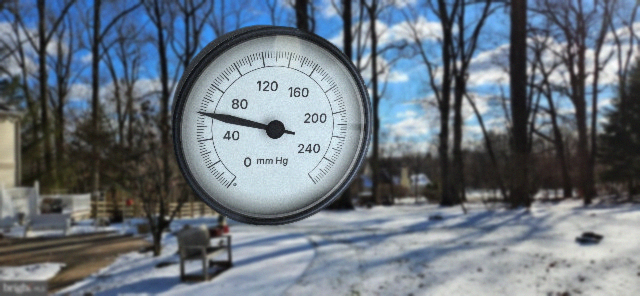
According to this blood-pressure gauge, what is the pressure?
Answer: 60 mmHg
